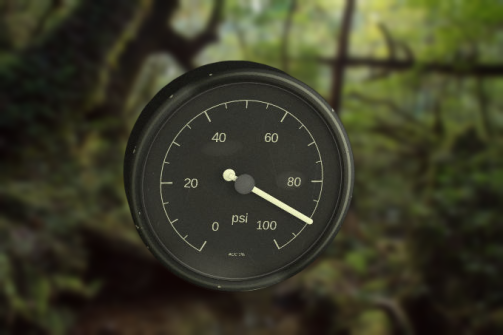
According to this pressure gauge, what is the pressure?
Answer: 90 psi
